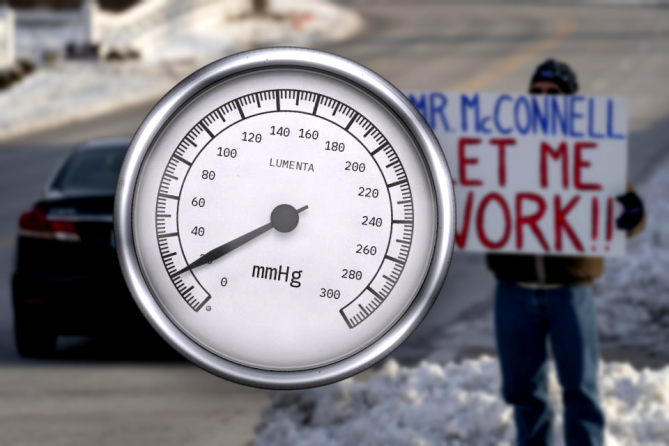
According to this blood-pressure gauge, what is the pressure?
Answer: 20 mmHg
